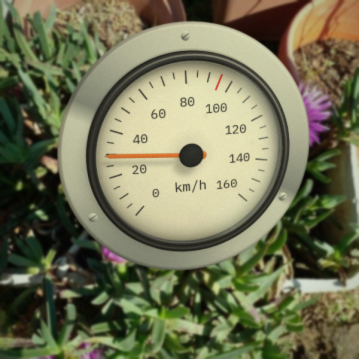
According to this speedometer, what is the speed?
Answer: 30 km/h
